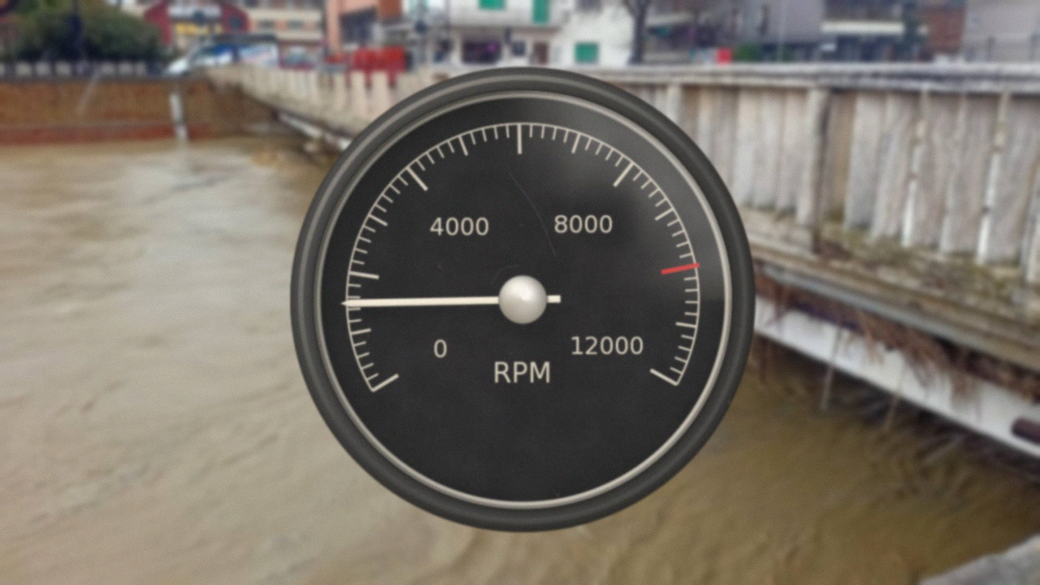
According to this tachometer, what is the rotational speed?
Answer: 1500 rpm
